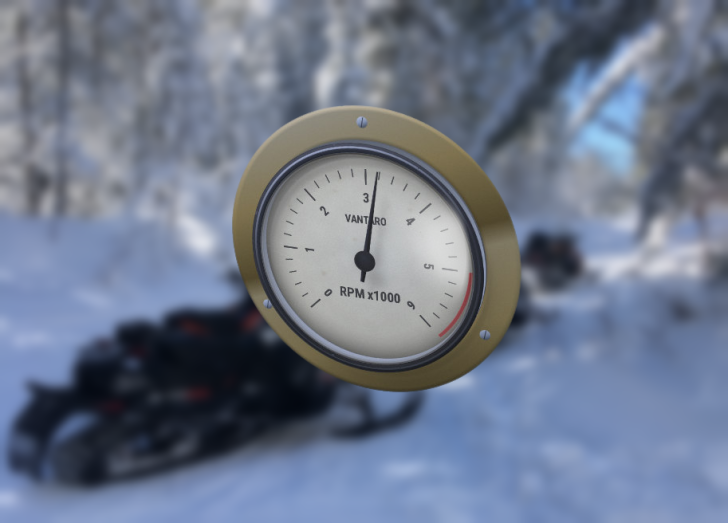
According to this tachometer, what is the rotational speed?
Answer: 3200 rpm
